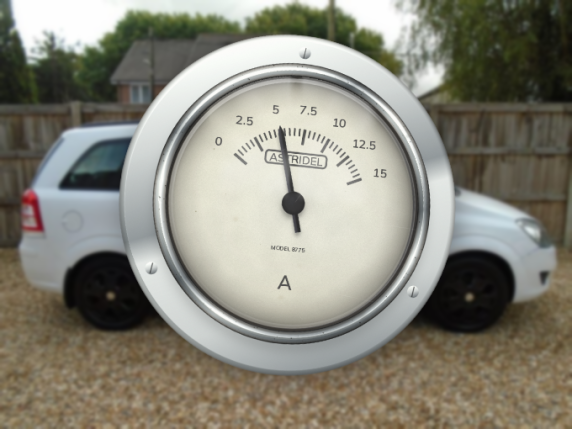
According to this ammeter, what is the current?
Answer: 5 A
